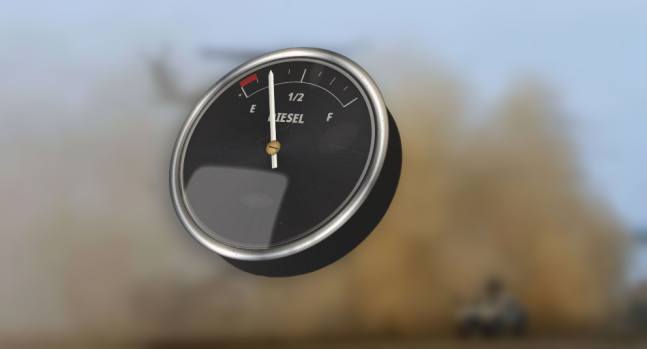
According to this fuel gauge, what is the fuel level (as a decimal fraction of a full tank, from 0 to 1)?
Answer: 0.25
